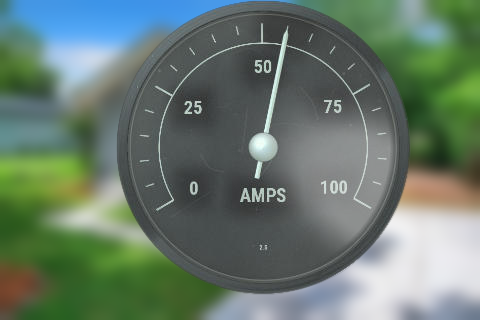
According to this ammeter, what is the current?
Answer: 55 A
